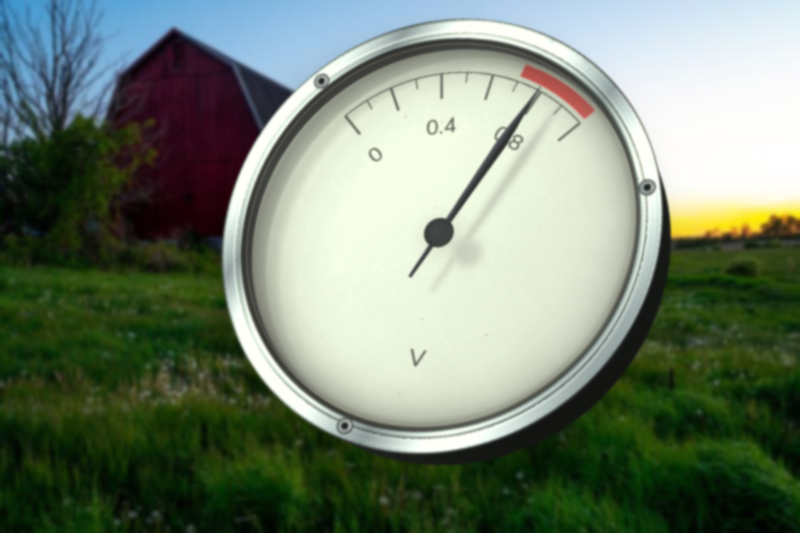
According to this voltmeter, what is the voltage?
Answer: 0.8 V
